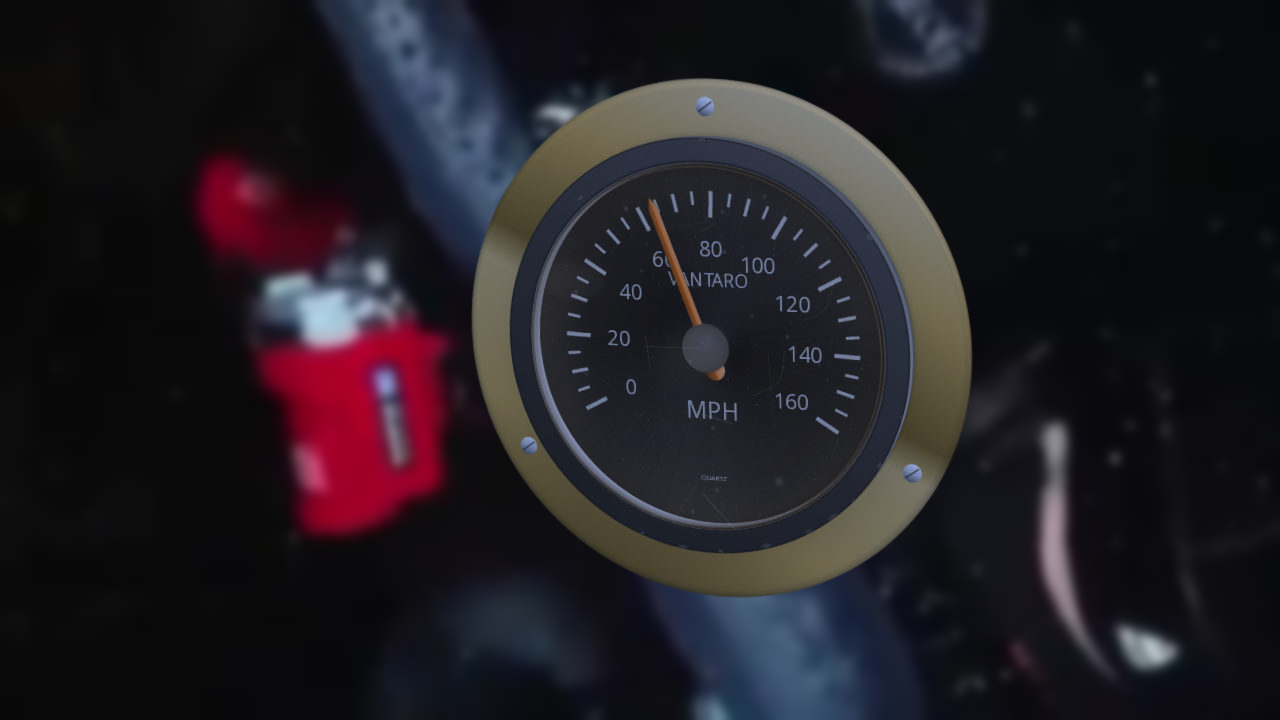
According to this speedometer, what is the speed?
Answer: 65 mph
